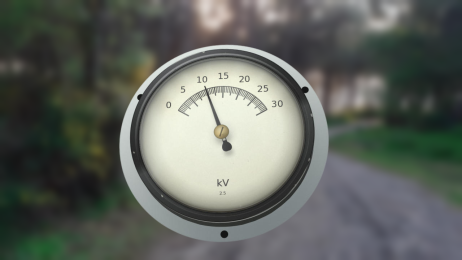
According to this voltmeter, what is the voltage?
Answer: 10 kV
